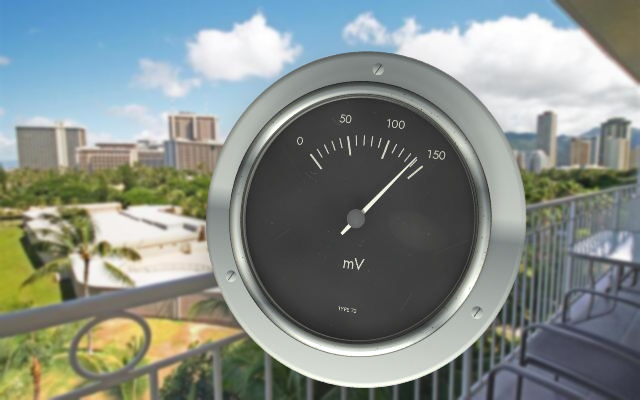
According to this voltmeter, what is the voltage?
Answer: 140 mV
